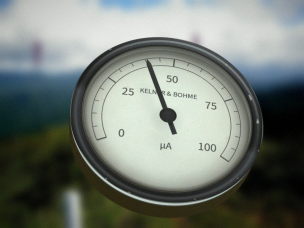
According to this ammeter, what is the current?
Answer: 40 µA
